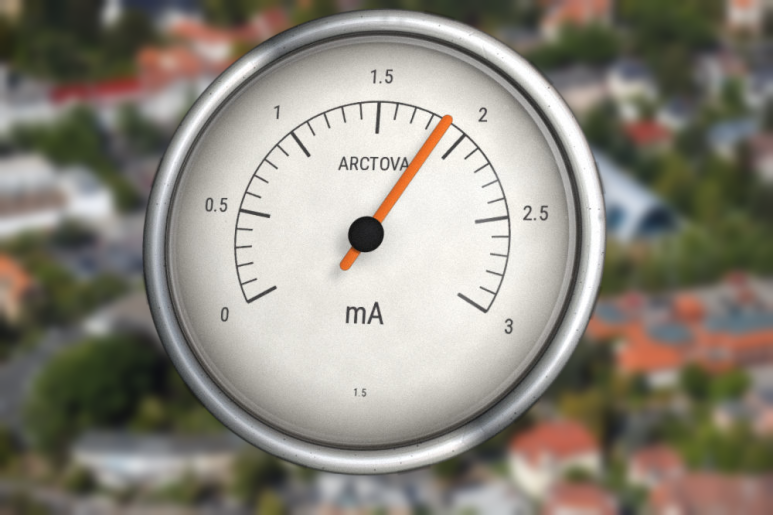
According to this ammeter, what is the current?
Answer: 1.9 mA
